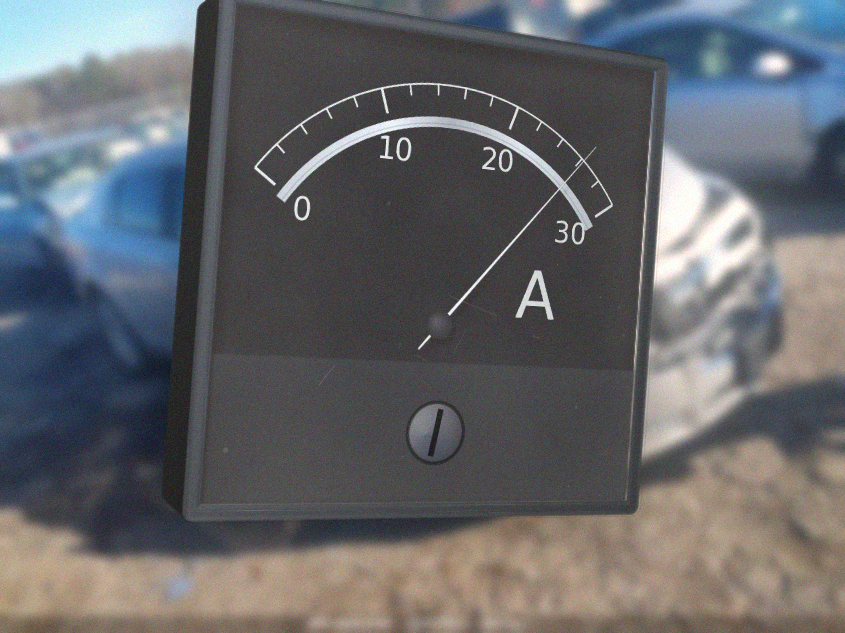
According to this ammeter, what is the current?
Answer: 26 A
